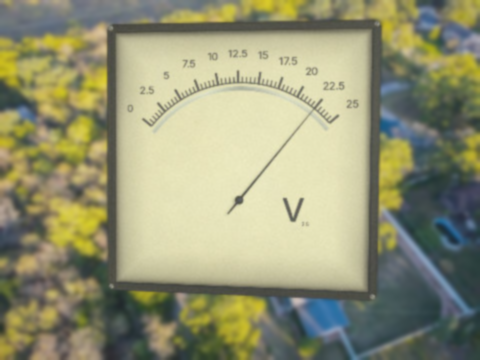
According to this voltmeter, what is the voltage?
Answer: 22.5 V
